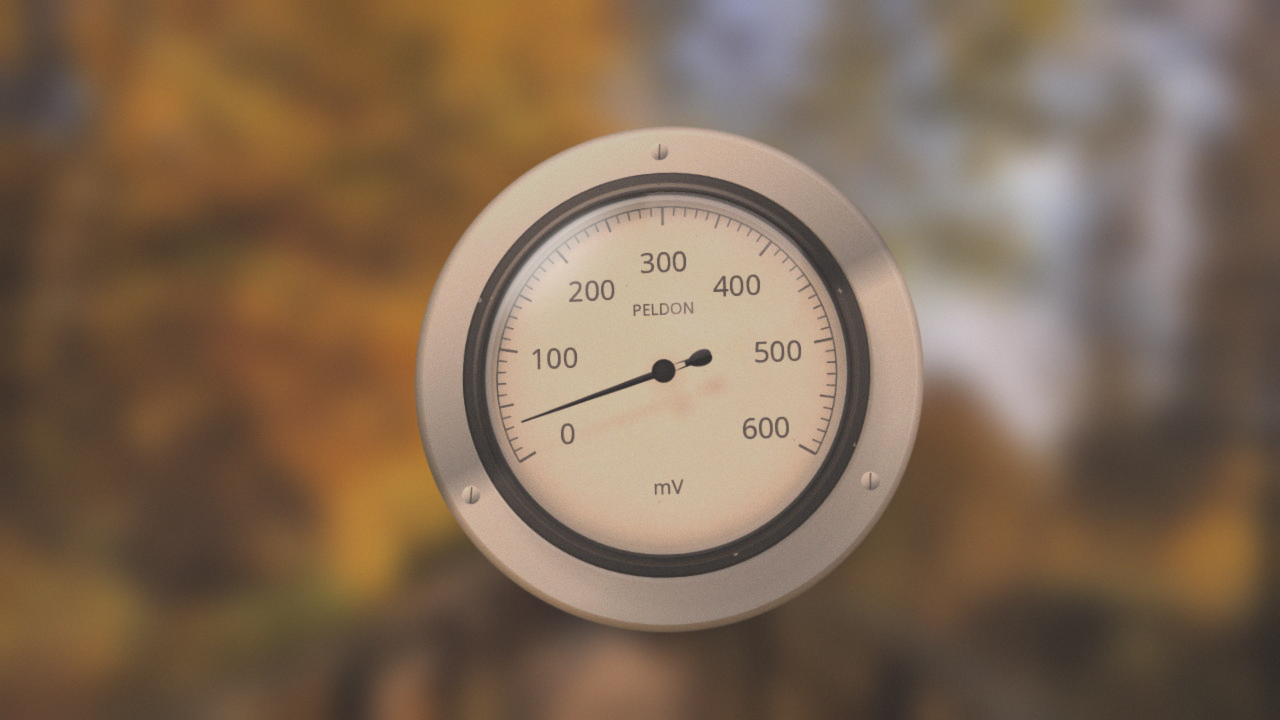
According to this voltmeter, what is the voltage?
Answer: 30 mV
